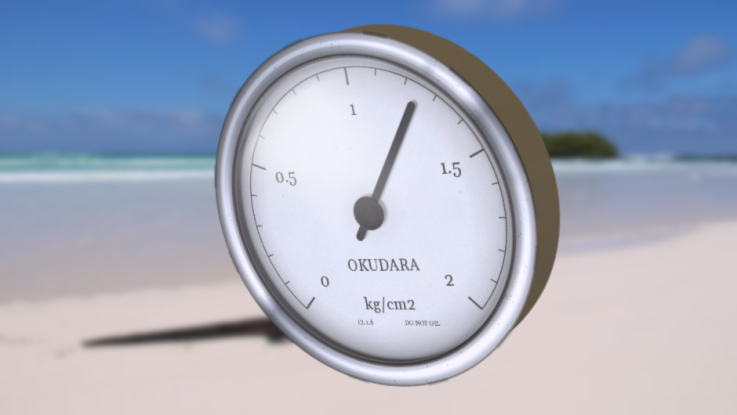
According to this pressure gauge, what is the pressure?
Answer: 1.25 kg/cm²
